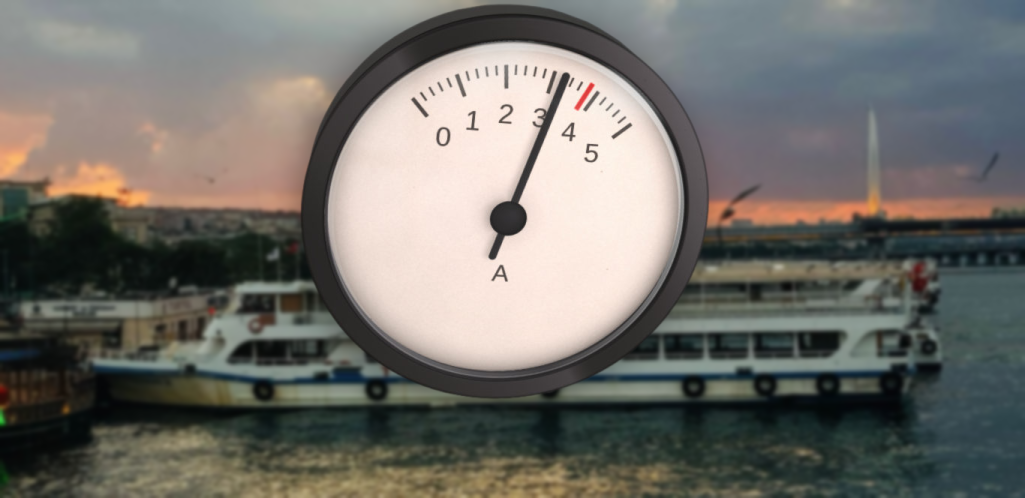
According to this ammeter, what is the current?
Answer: 3.2 A
